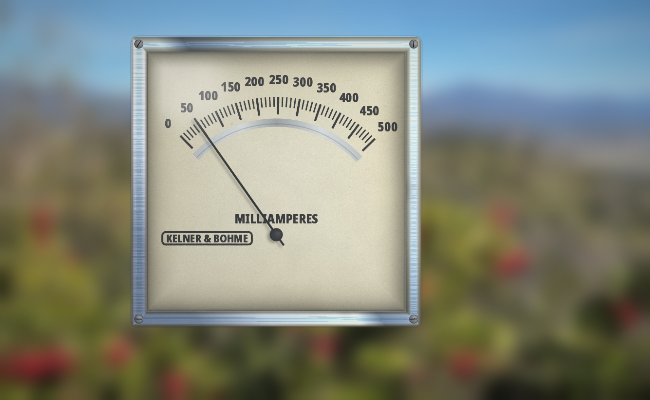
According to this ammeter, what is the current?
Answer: 50 mA
